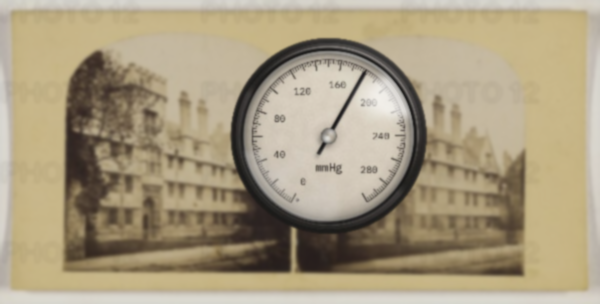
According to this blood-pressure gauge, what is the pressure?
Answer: 180 mmHg
